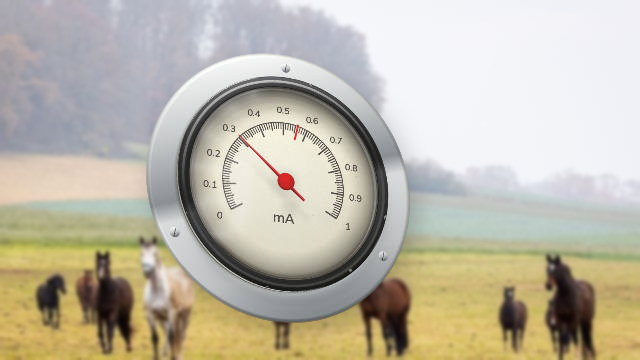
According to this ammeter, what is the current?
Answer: 0.3 mA
